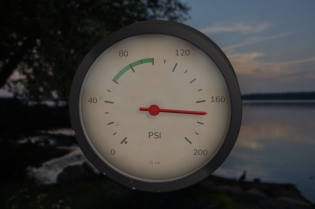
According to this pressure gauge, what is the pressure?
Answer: 170 psi
